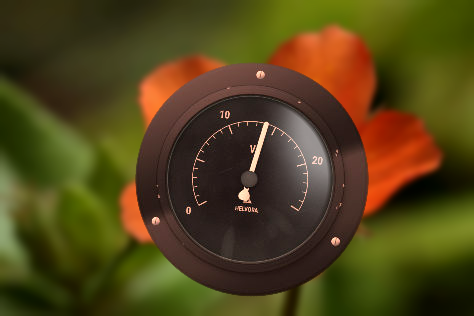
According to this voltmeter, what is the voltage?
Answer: 14 V
